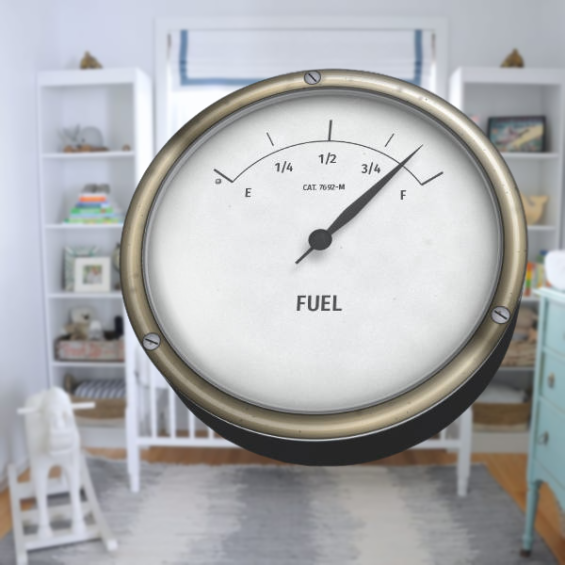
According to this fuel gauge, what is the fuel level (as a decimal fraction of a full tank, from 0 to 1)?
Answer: 0.875
